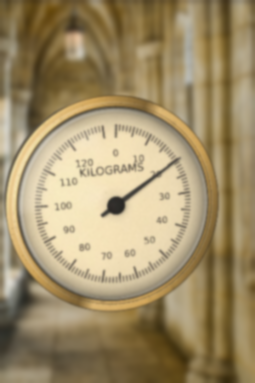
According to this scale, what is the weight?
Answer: 20 kg
